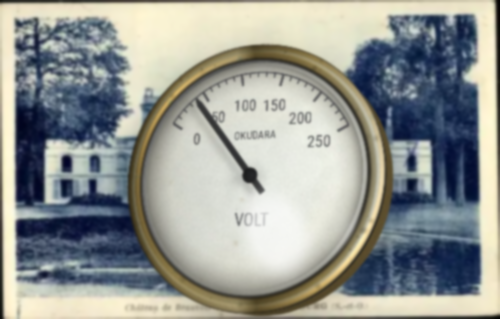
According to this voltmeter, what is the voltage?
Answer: 40 V
